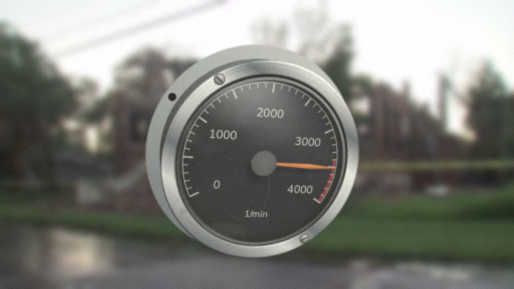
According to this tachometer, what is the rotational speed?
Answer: 3500 rpm
